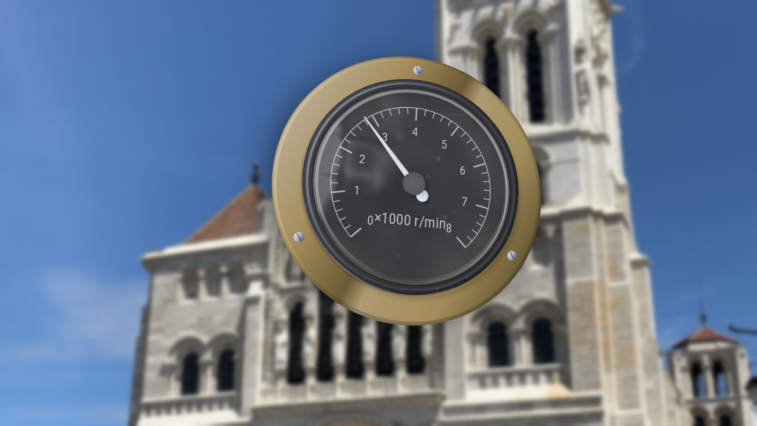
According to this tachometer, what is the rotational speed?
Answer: 2800 rpm
